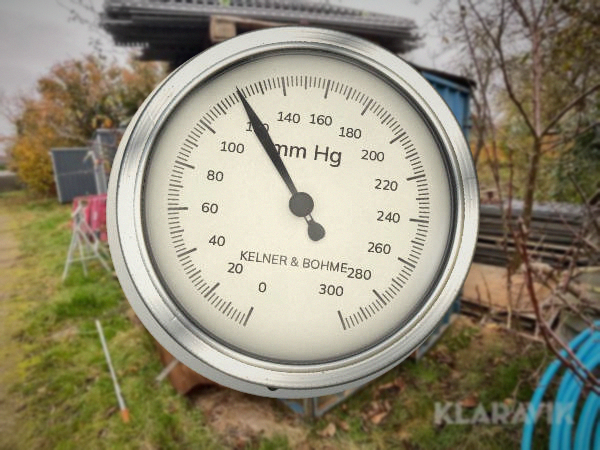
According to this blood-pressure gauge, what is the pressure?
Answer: 120 mmHg
